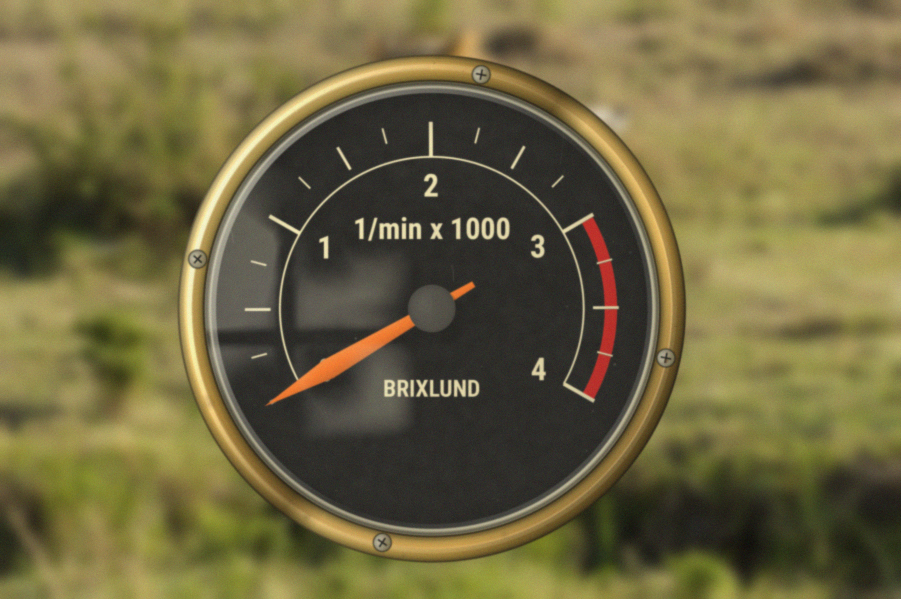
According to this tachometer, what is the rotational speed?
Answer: 0 rpm
